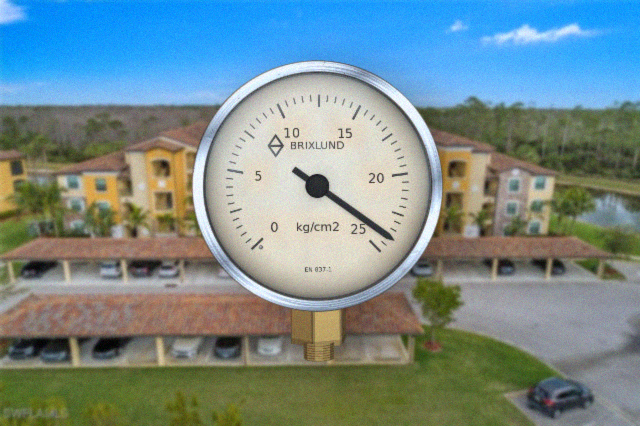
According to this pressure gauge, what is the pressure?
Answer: 24 kg/cm²
